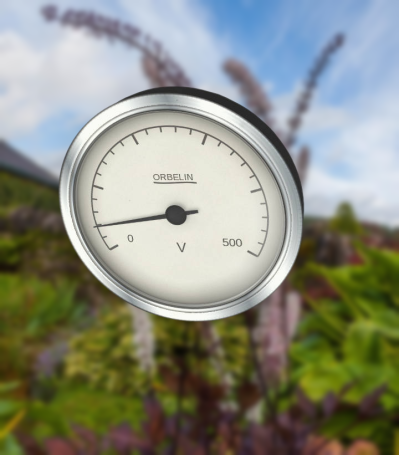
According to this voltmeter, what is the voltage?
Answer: 40 V
